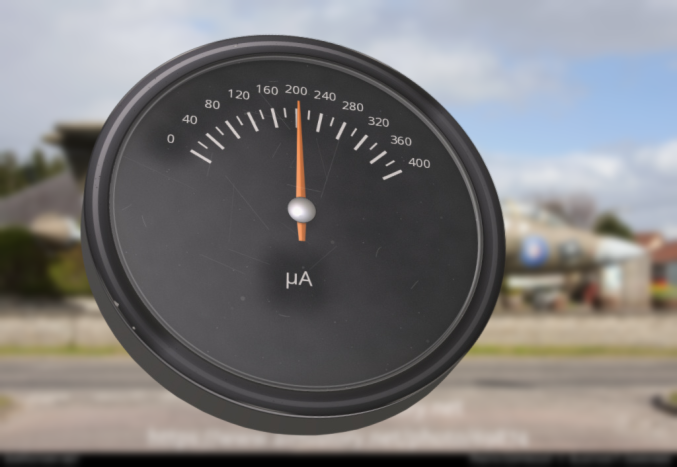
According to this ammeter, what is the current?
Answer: 200 µA
